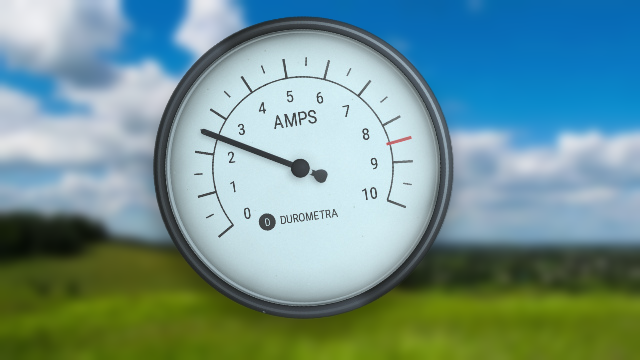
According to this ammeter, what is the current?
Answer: 2.5 A
